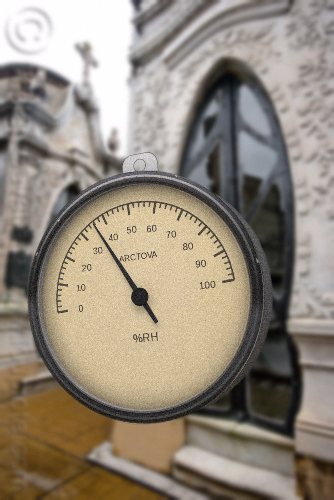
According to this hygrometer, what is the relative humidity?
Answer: 36 %
